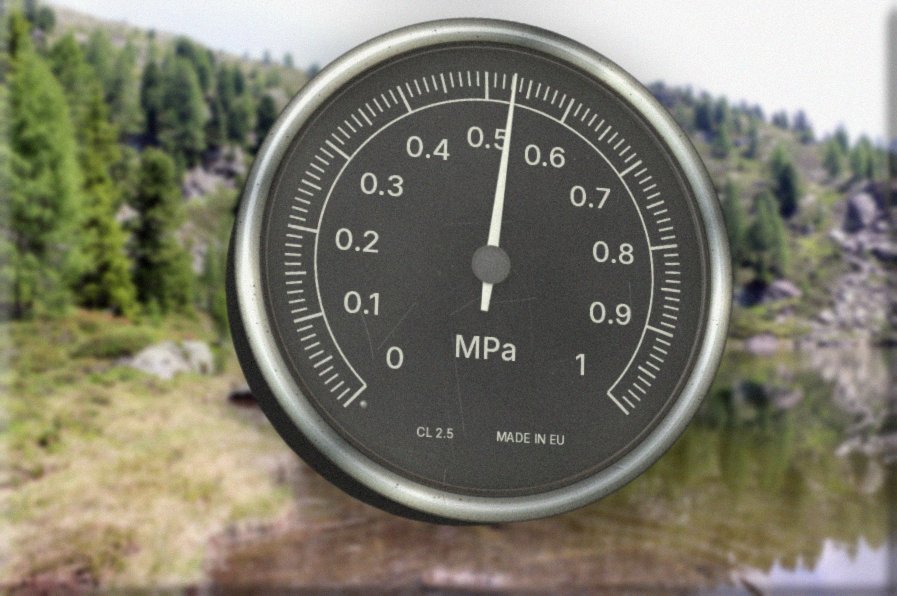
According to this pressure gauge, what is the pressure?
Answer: 0.53 MPa
